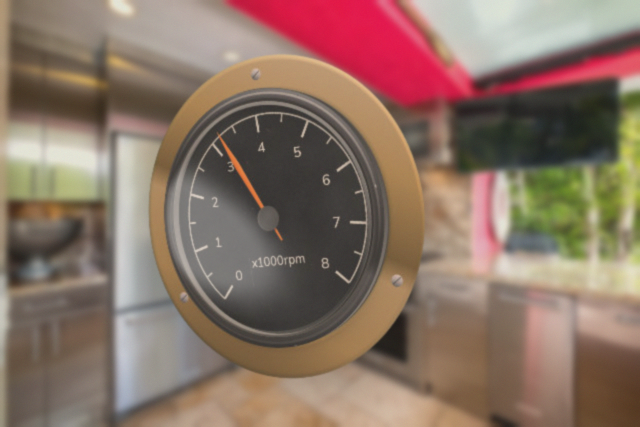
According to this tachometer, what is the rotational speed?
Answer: 3250 rpm
